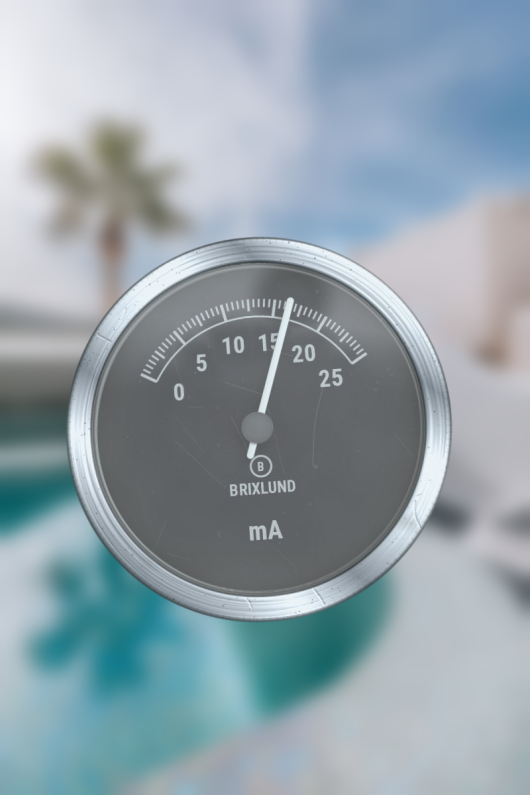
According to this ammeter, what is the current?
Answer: 16.5 mA
